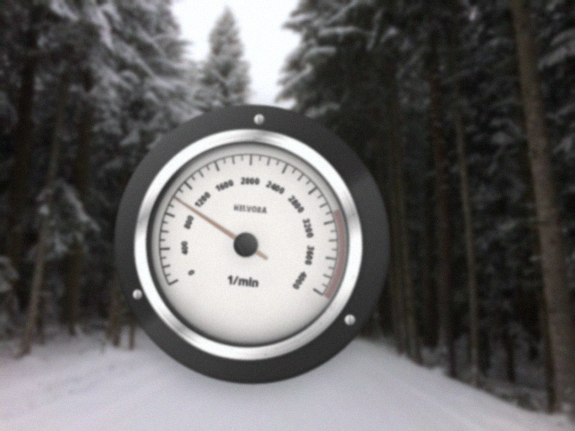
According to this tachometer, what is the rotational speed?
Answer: 1000 rpm
